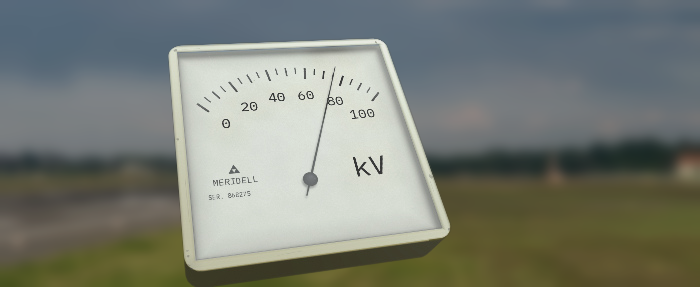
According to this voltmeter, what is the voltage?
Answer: 75 kV
